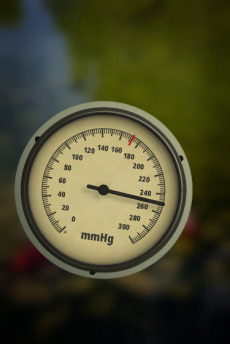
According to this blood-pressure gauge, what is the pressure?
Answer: 250 mmHg
